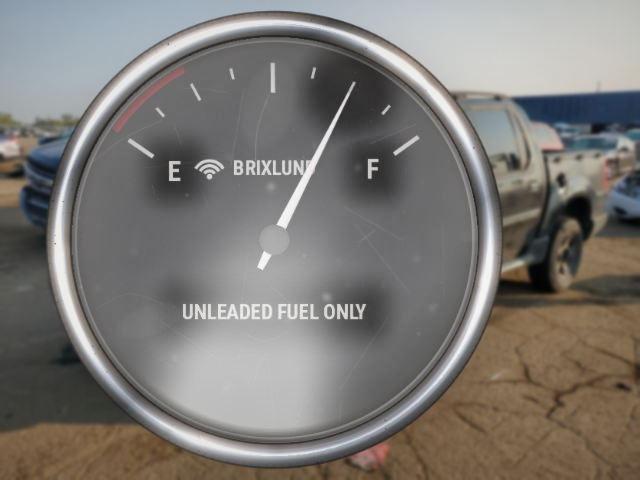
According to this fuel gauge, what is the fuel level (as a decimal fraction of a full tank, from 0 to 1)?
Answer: 0.75
